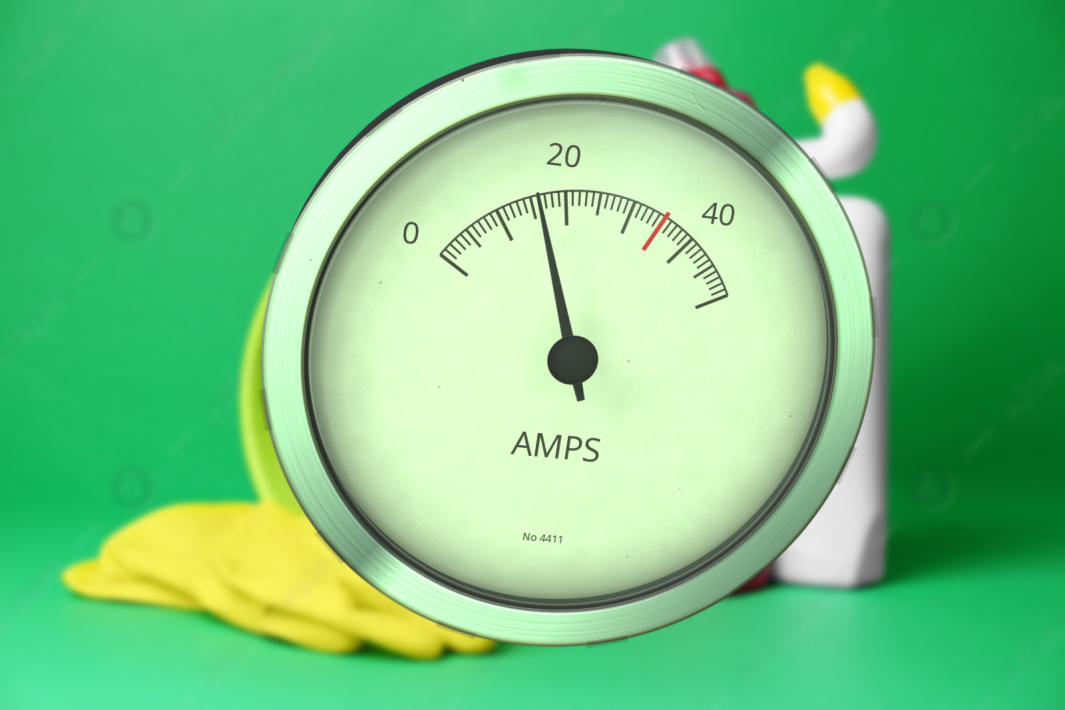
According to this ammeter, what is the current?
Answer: 16 A
